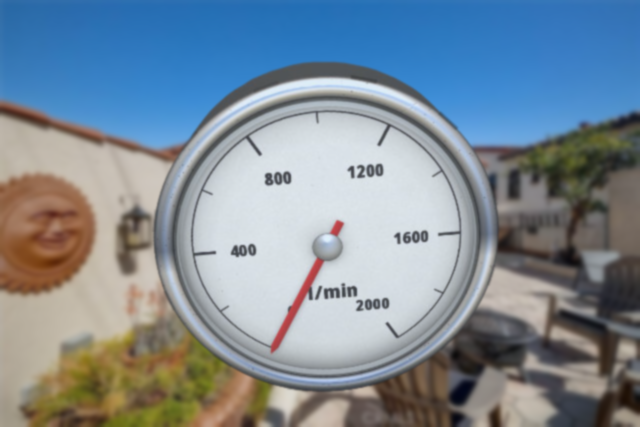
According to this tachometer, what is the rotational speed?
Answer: 0 rpm
